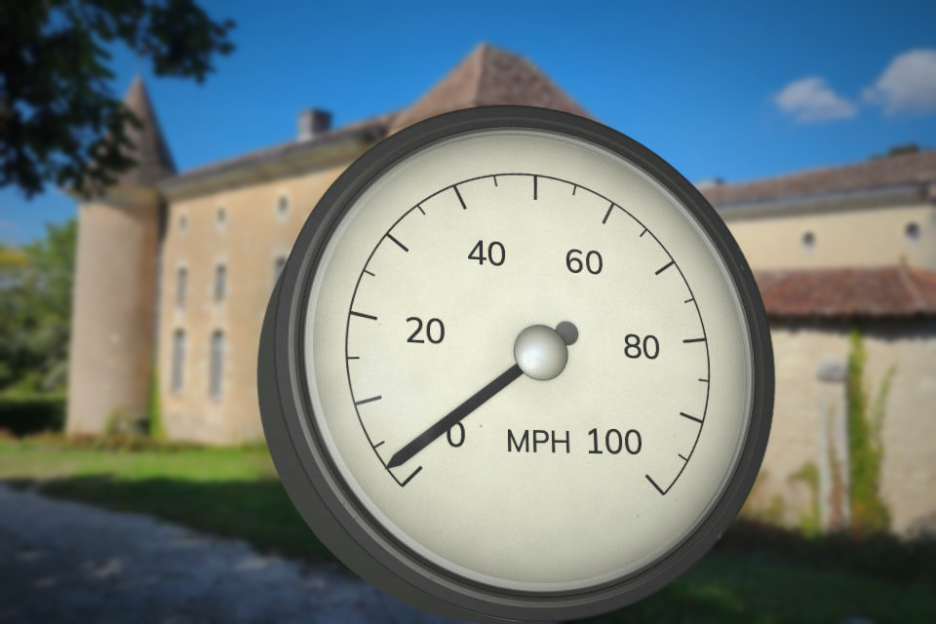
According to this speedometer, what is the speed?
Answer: 2.5 mph
